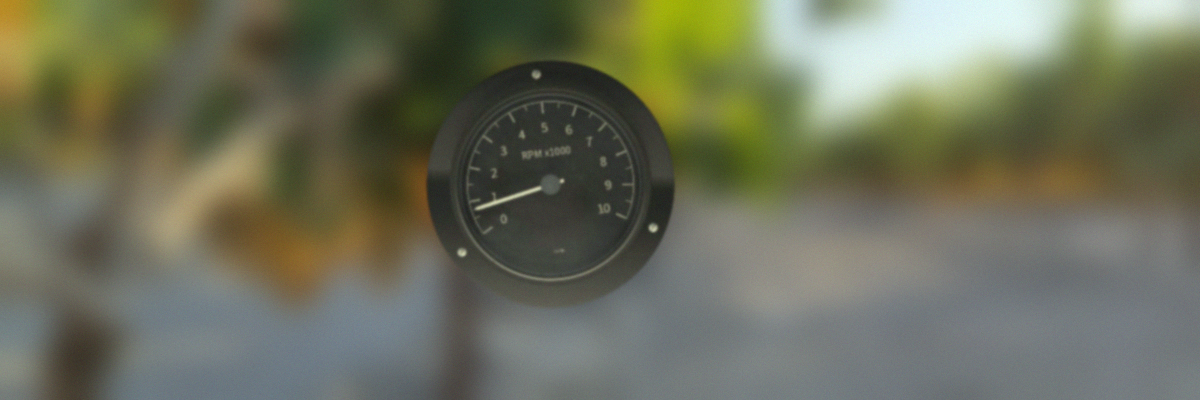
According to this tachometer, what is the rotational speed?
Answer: 750 rpm
